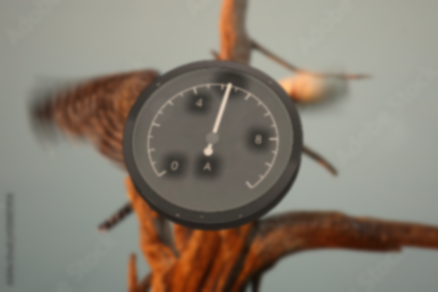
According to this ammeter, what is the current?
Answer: 5.25 A
